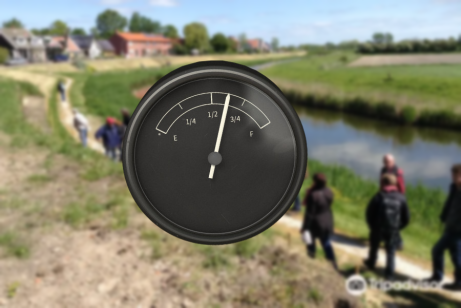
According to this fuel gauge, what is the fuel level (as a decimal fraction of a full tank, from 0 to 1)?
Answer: 0.625
